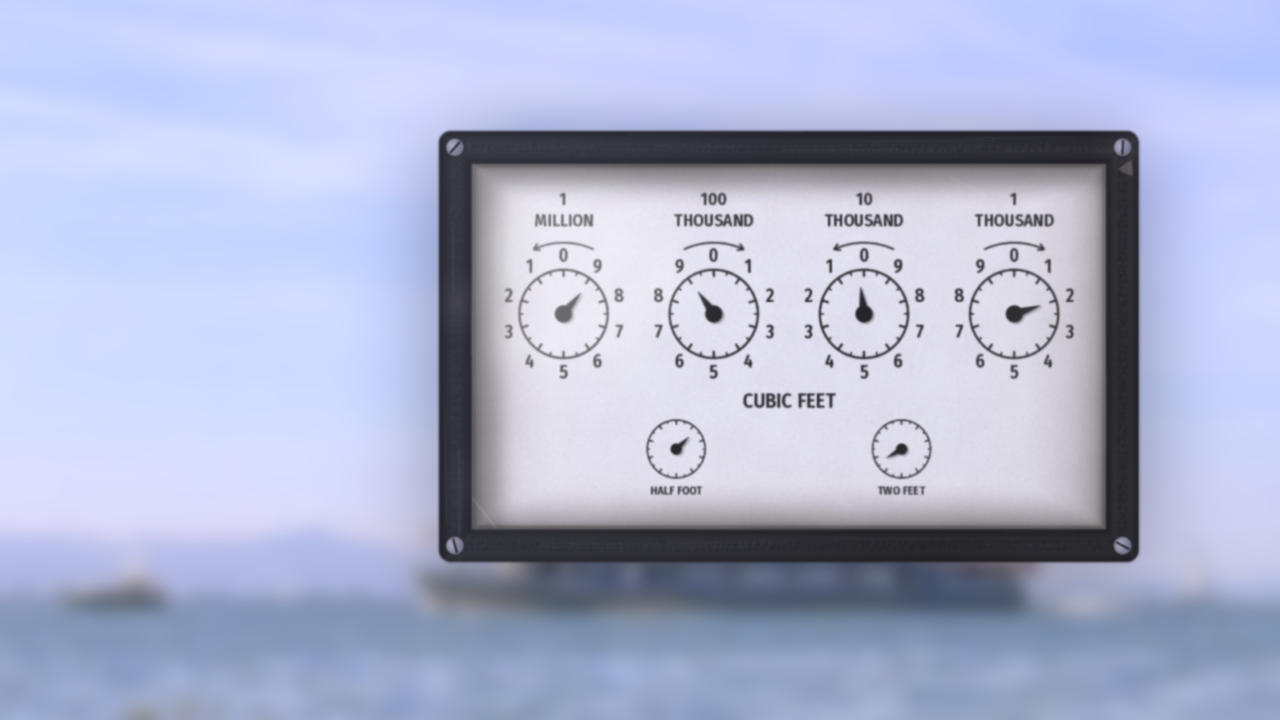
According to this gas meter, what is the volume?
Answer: 890200 ft³
